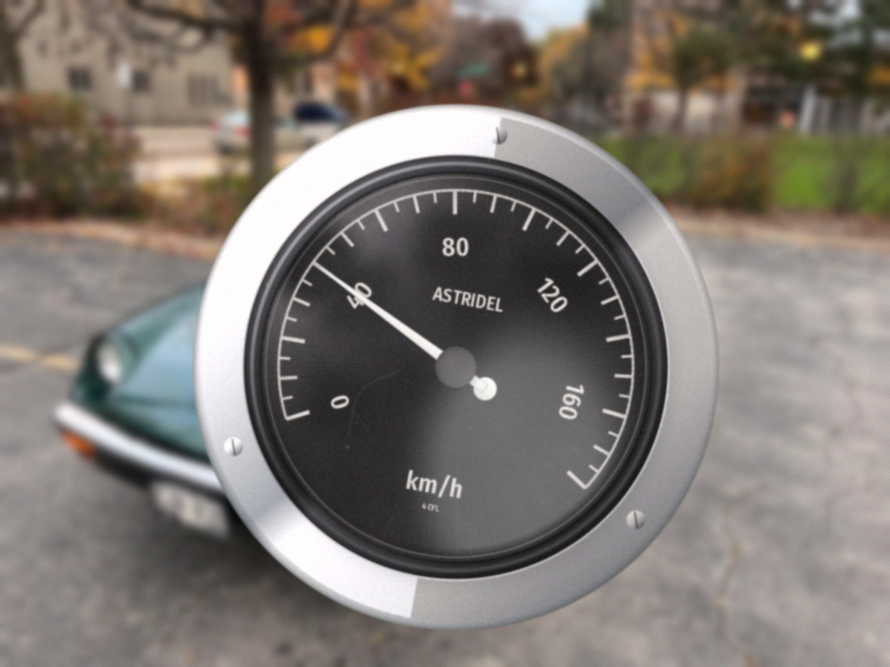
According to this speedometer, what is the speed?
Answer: 40 km/h
